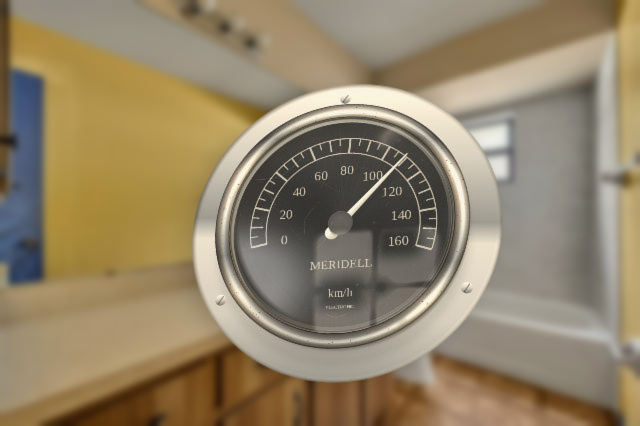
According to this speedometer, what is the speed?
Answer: 110 km/h
